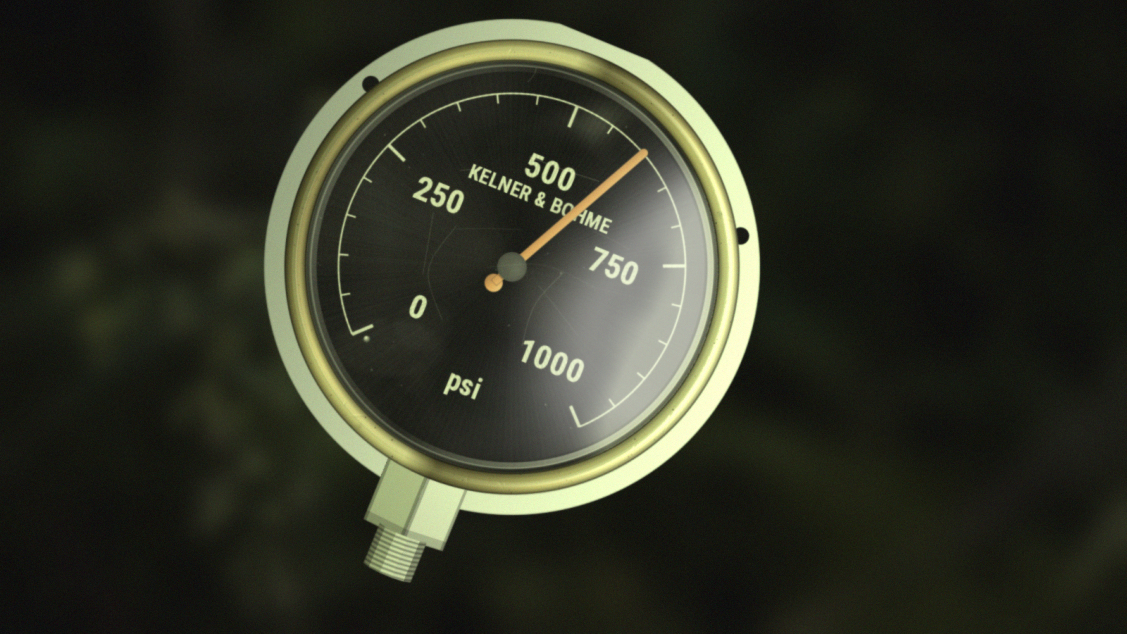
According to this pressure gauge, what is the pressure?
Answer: 600 psi
